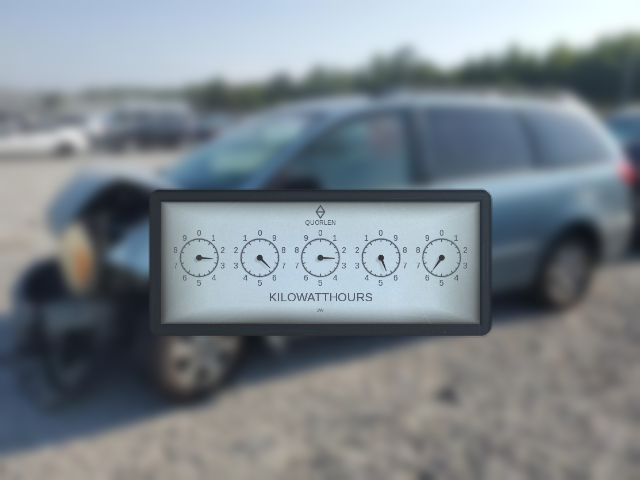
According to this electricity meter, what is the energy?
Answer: 26256 kWh
